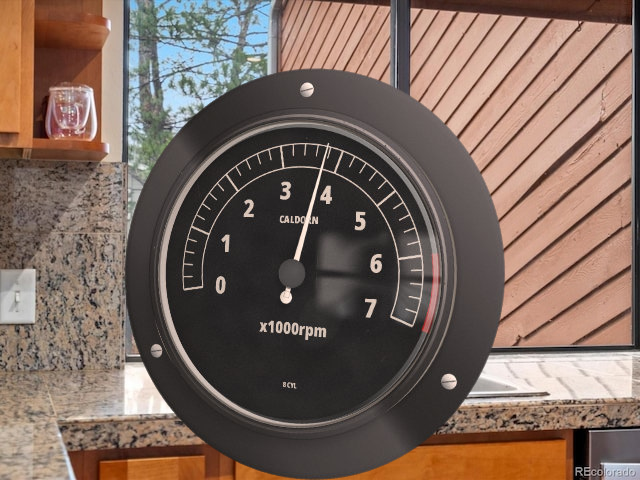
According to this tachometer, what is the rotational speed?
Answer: 3800 rpm
